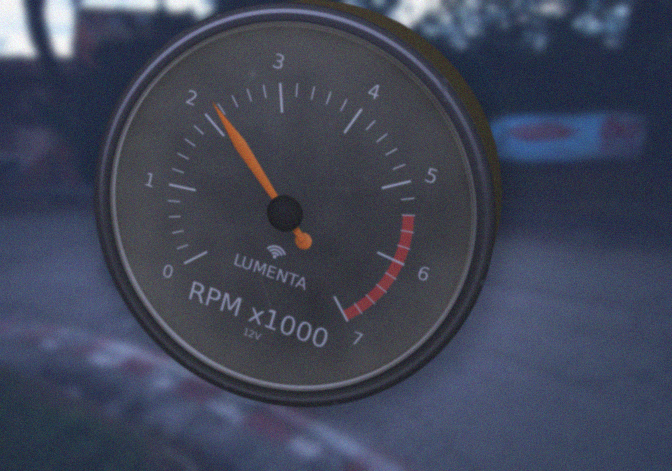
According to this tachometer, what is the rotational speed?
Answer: 2200 rpm
